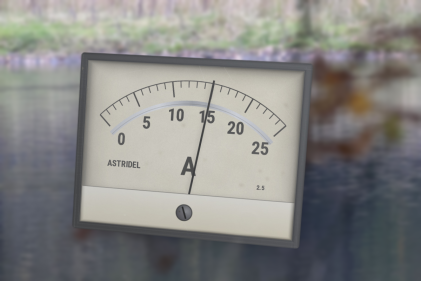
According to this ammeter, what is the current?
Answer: 15 A
